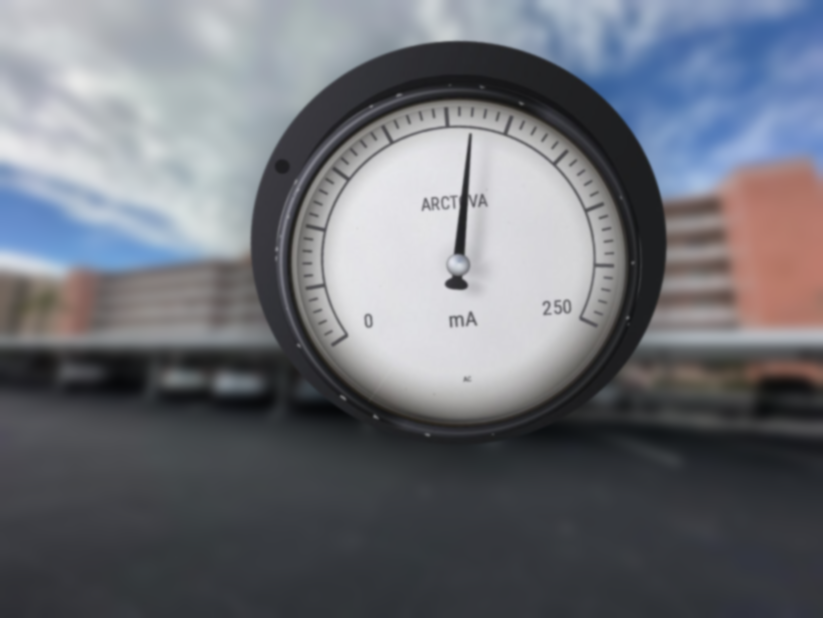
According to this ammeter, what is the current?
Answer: 135 mA
